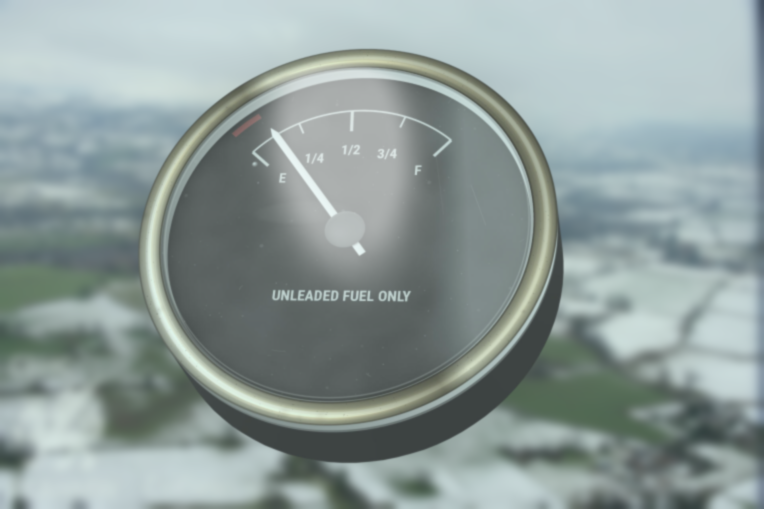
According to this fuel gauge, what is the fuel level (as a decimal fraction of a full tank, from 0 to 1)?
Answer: 0.125
